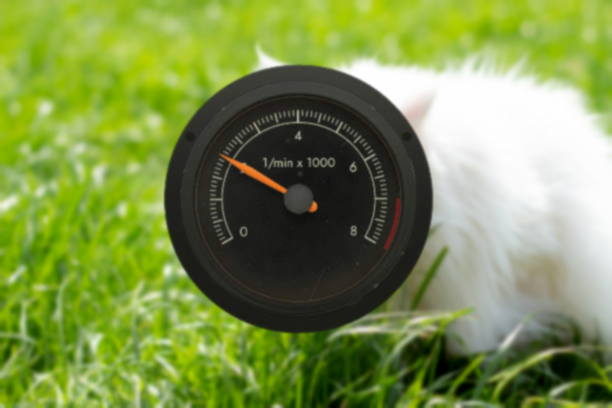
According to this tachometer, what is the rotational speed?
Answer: 2000 rpm
